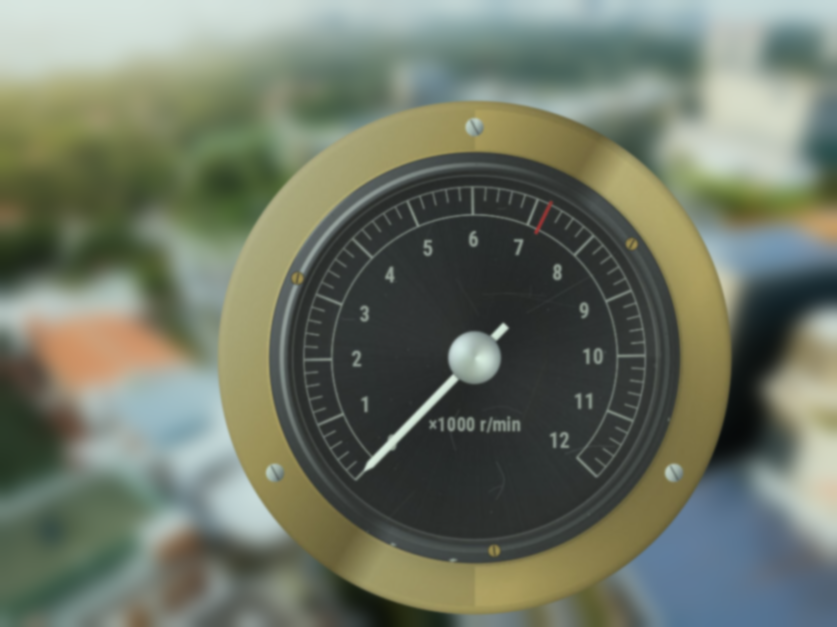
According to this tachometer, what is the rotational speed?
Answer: 0 rpm
